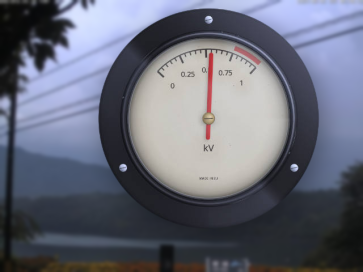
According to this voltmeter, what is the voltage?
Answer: 0.55 kV
